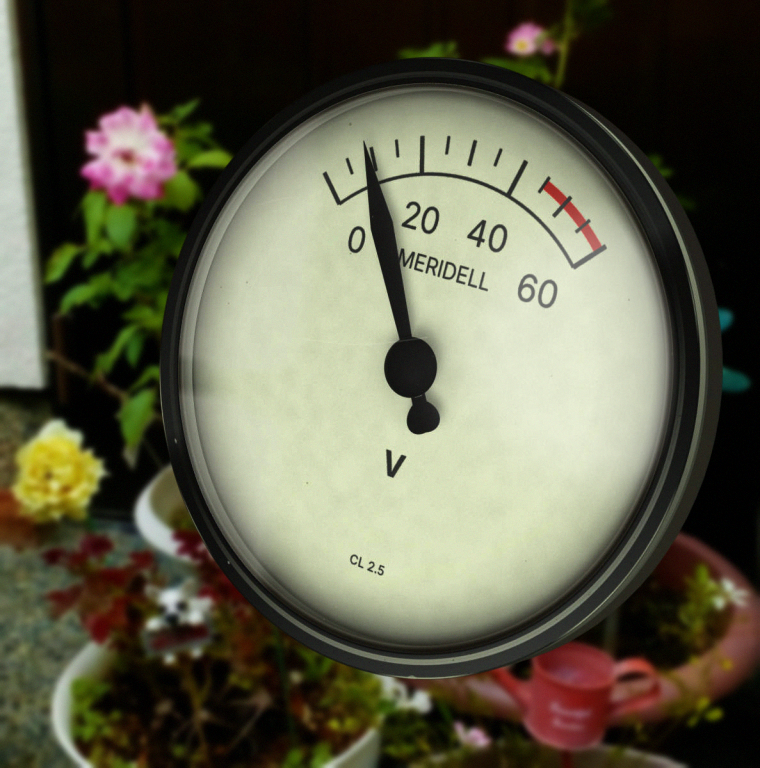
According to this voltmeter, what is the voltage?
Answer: 10 V
